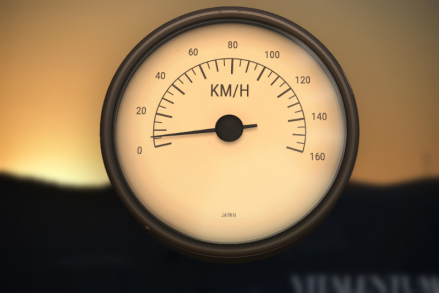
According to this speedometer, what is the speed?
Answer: 5 km/h
